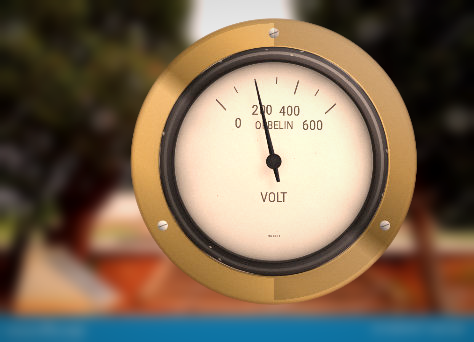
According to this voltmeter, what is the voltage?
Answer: 200 V
